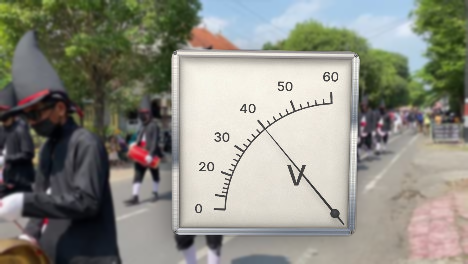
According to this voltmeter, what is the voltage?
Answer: 40 V
